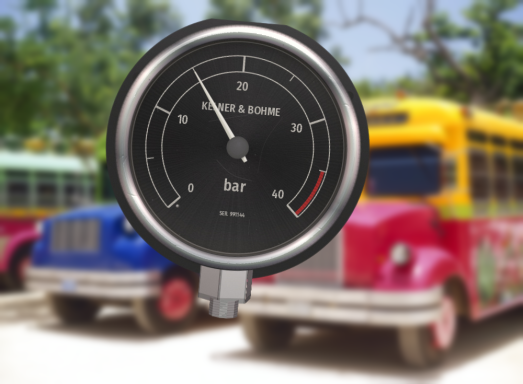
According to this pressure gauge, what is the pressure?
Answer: 15 bar
